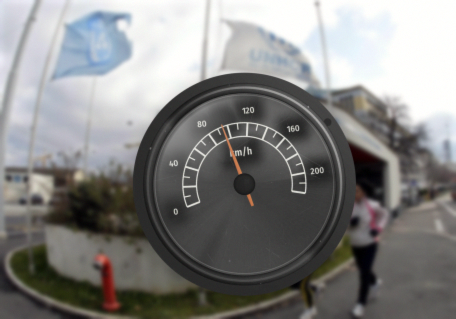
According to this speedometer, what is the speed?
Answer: 95 km/h
